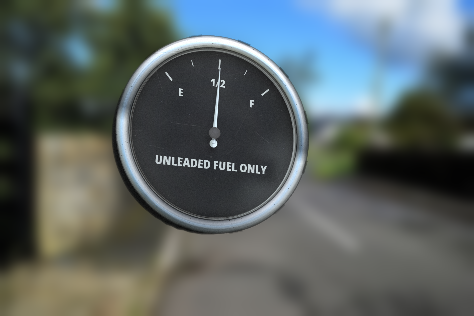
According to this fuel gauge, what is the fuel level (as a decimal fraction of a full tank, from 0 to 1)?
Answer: 0.5
